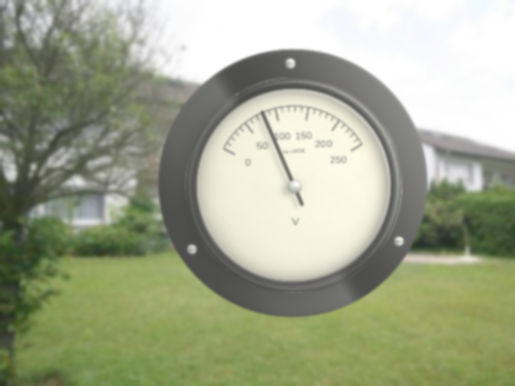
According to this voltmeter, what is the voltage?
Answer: 80 V
